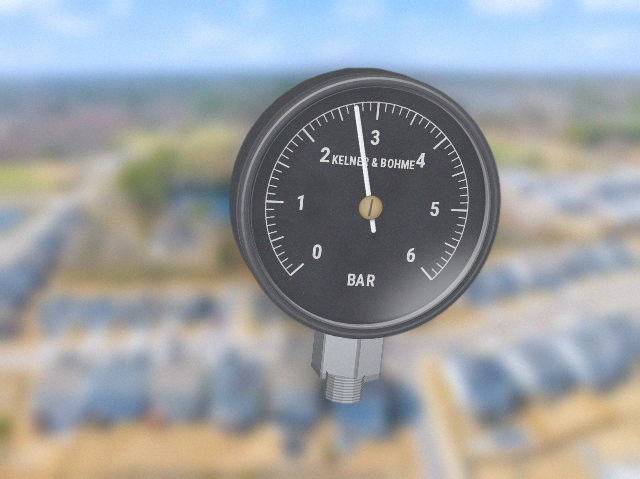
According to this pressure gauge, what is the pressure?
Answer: 2.7 bar
